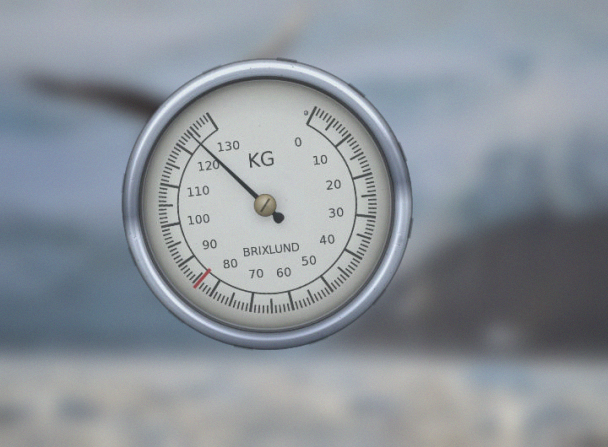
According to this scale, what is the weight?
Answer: 124 kg
